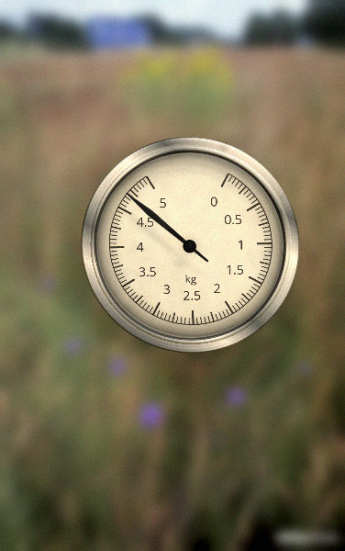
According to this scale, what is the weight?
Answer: 4.7 kg
